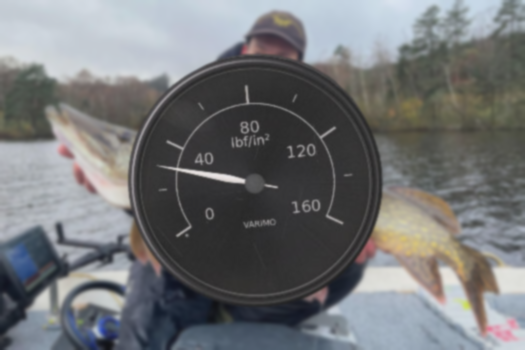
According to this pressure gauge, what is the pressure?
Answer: 30 psi
